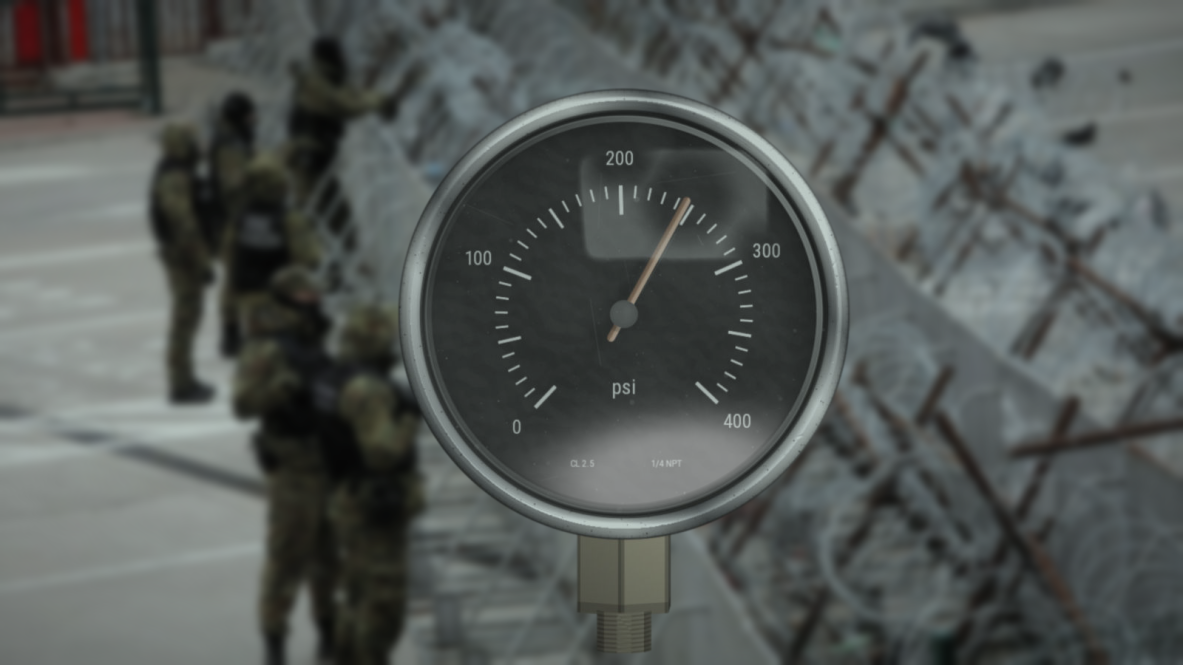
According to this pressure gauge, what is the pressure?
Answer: 245 psi
